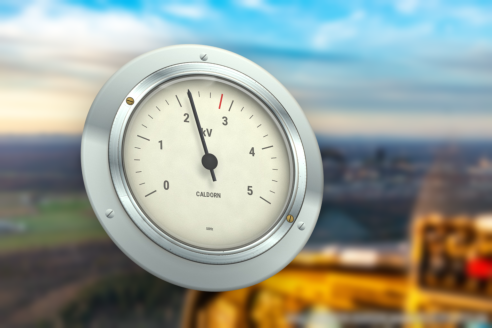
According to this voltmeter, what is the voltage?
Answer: 2.2 kV
